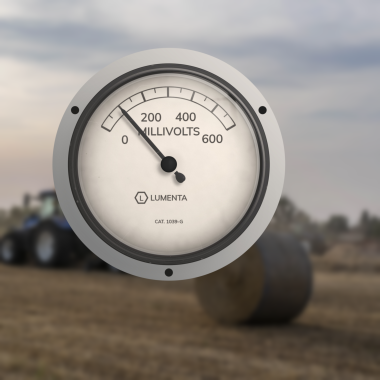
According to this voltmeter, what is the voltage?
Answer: 100 mV
